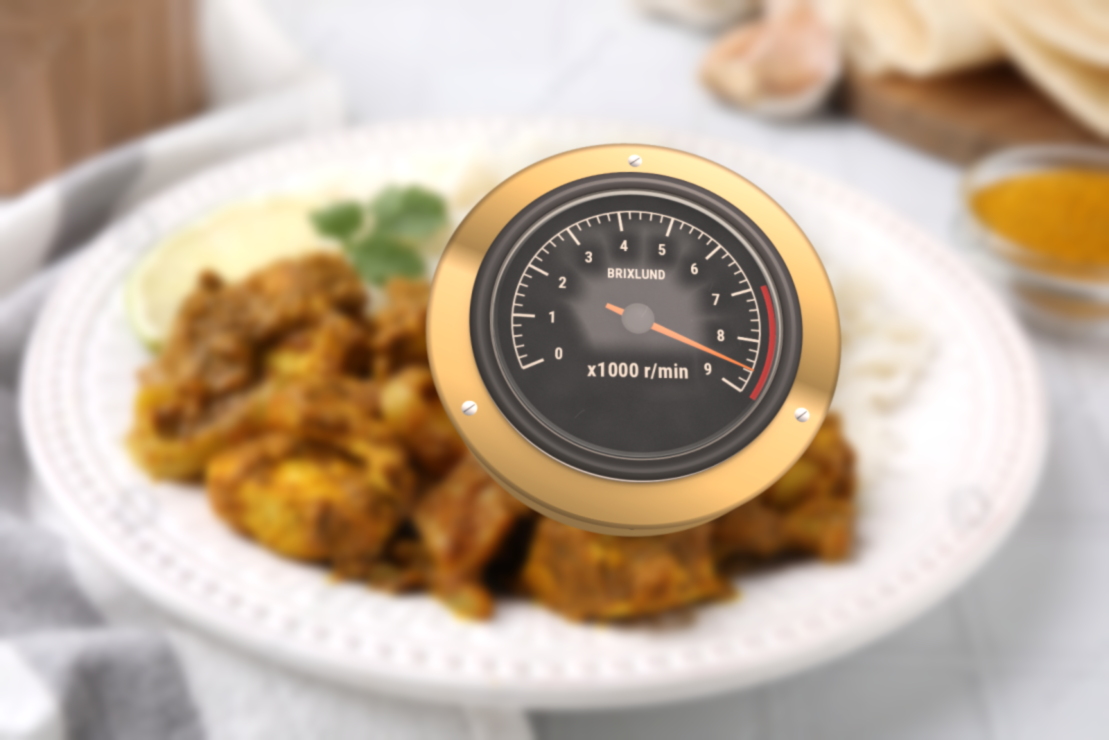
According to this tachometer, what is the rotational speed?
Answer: 8600 rpm
